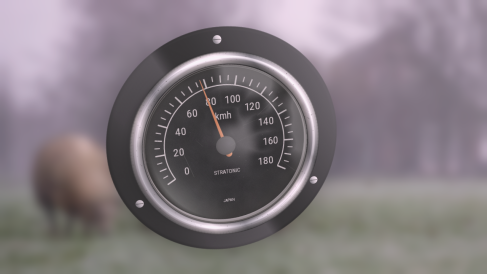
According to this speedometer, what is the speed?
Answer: 77.5 km/h
